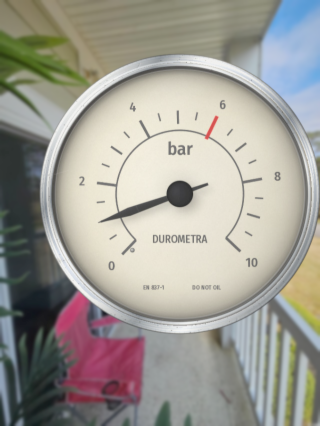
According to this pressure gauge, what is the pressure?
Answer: 1 bar
